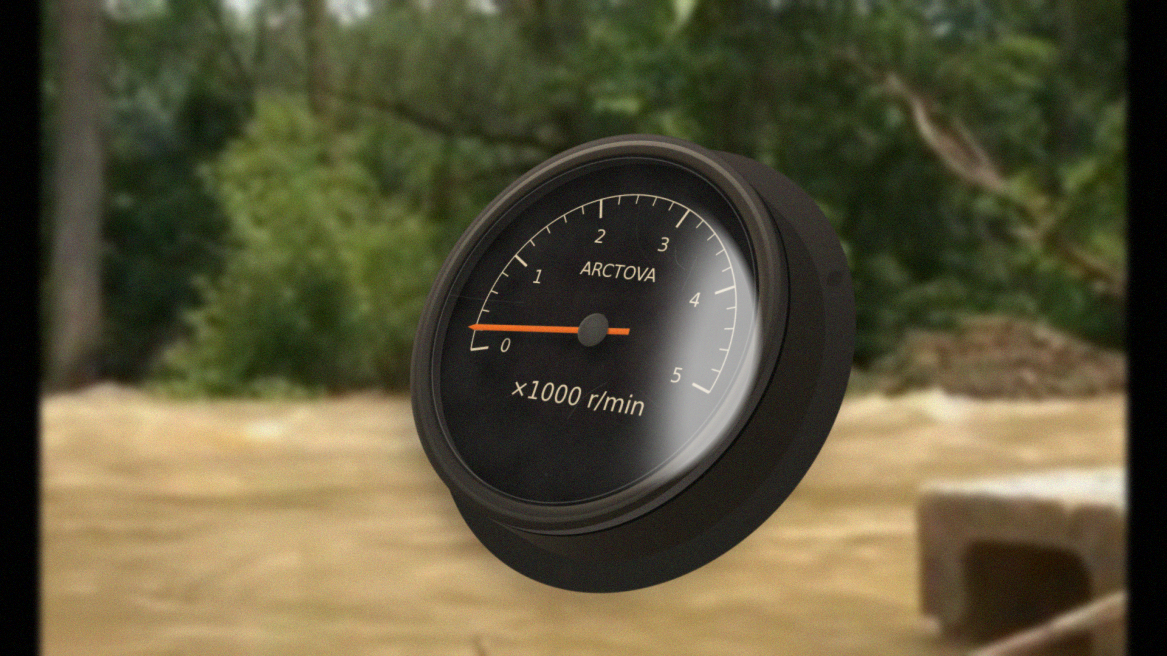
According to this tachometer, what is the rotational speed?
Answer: 200 rpm
